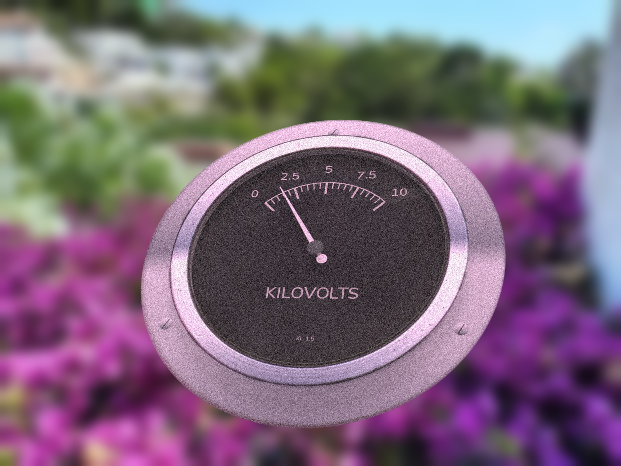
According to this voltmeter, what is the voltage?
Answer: 1.5 kV
